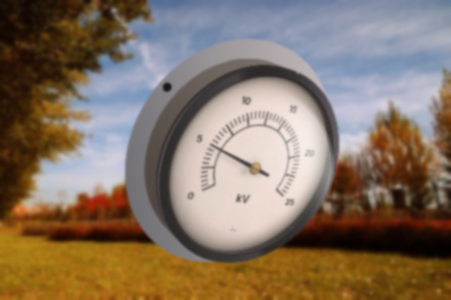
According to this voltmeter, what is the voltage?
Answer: 5 kV
